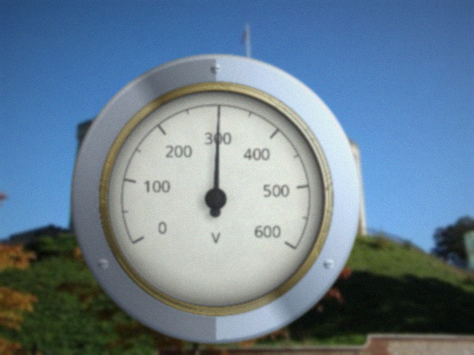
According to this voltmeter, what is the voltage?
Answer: 300 V
